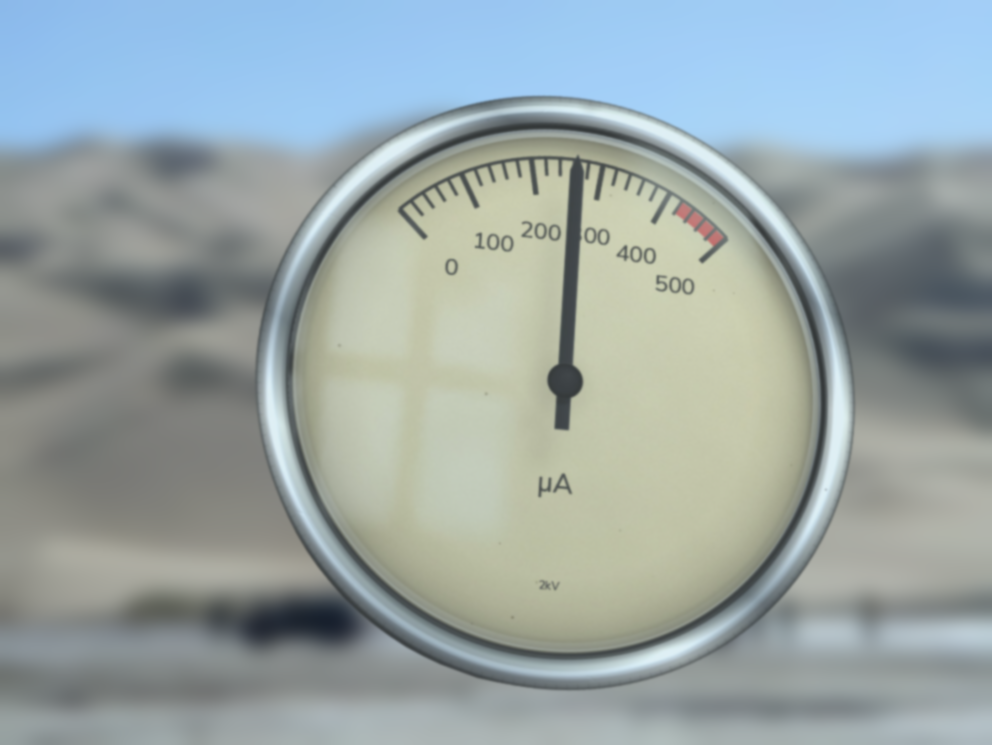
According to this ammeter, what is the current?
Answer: 260 µA
